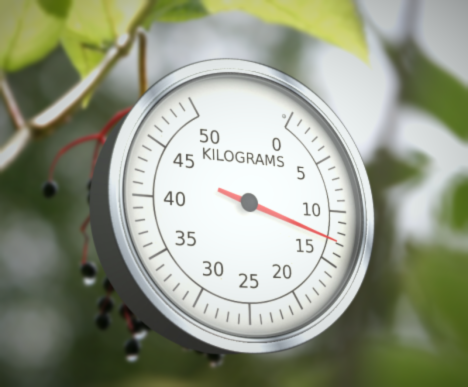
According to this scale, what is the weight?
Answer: 13 kg
